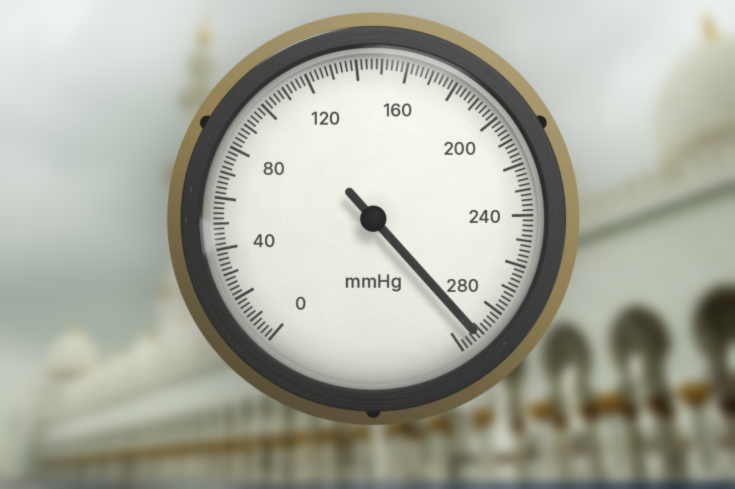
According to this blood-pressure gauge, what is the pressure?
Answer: 292 mmHg
